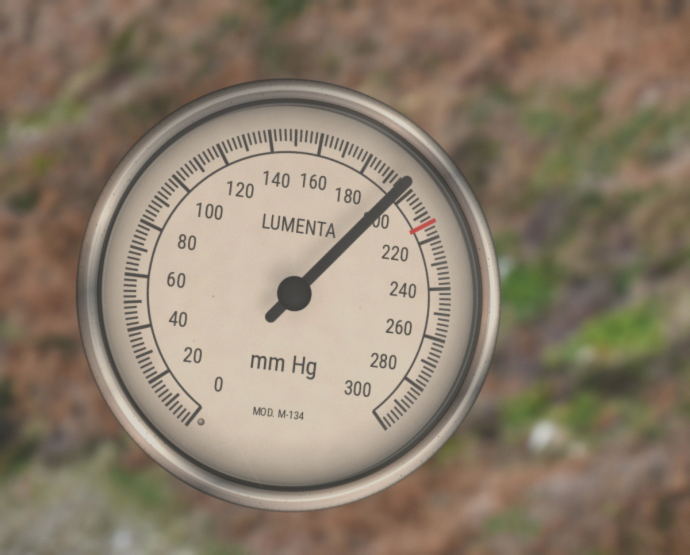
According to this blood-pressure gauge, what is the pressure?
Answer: 196 mmHg
